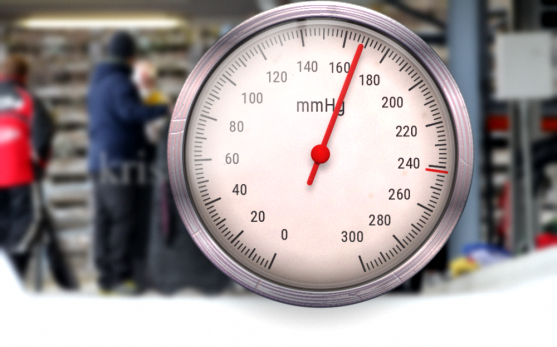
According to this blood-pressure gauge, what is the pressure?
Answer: 168 mmHg
